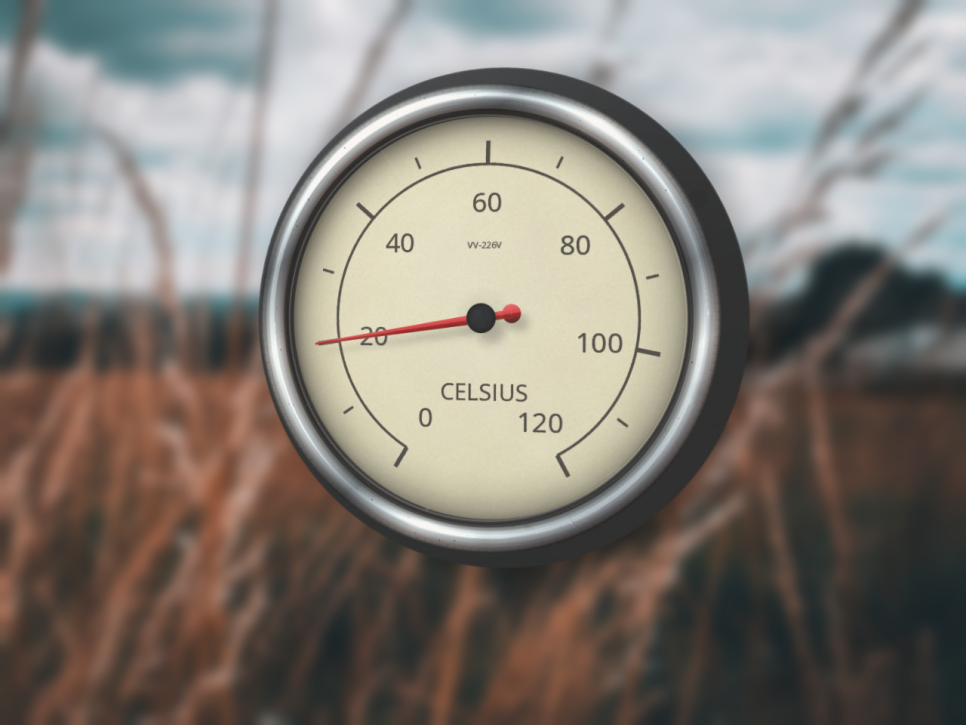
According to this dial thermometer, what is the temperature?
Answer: 20 °C
